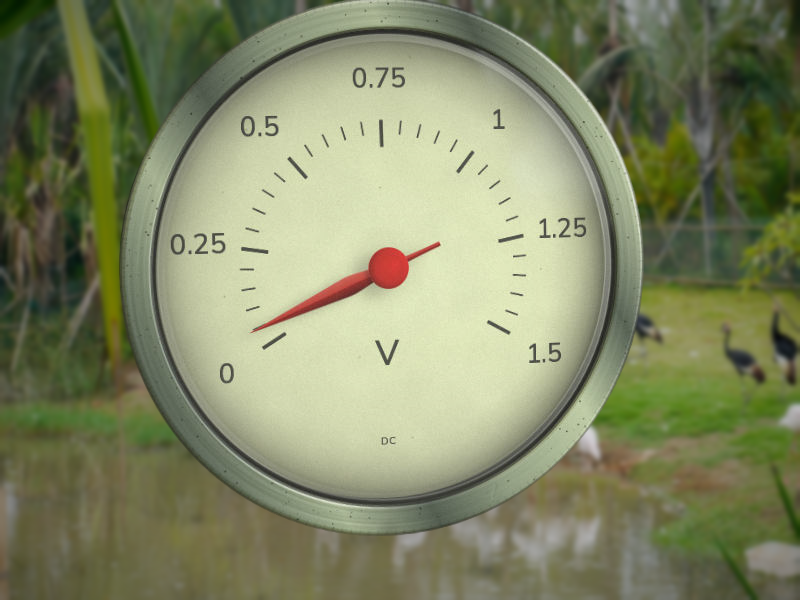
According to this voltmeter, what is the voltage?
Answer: 0.05 V
